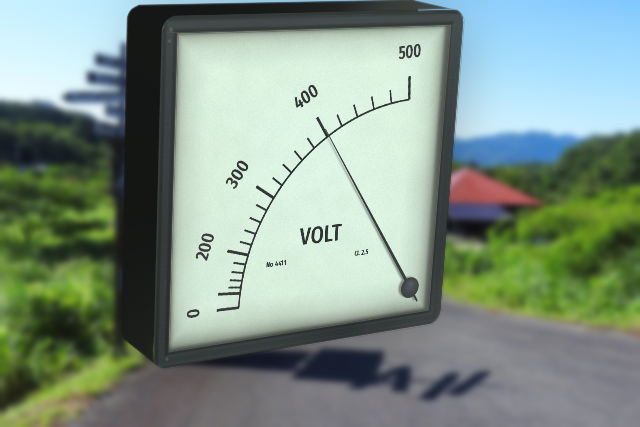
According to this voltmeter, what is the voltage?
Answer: 400 V
